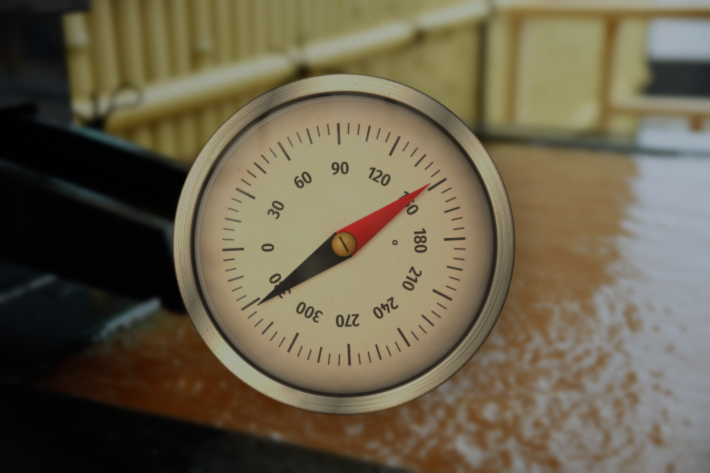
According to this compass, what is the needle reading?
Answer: 147.5 °
